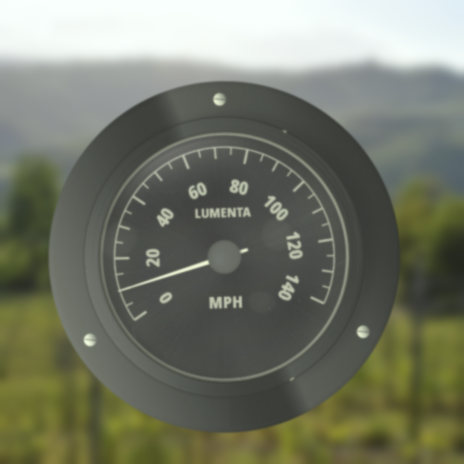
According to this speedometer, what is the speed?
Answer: 10 mph
